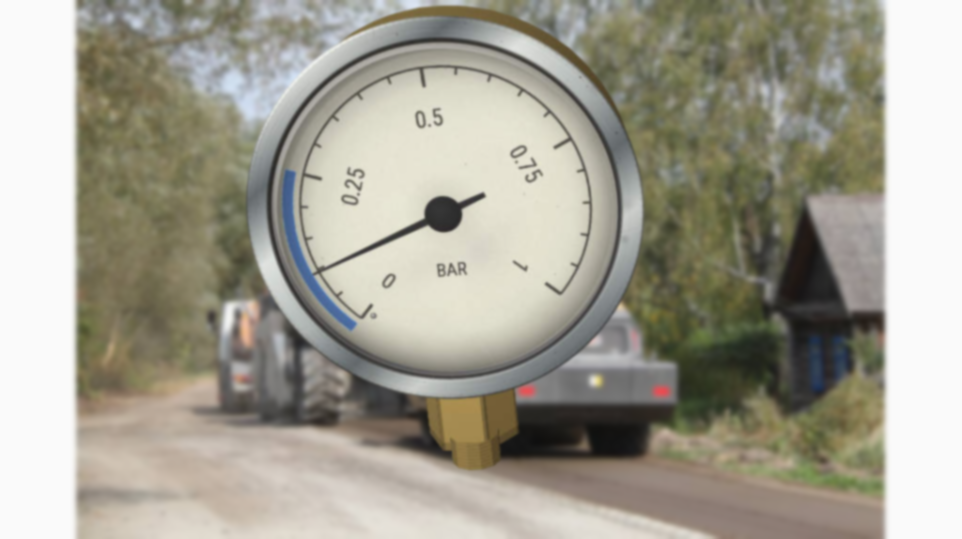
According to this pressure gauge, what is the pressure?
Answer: 0.1 bar
